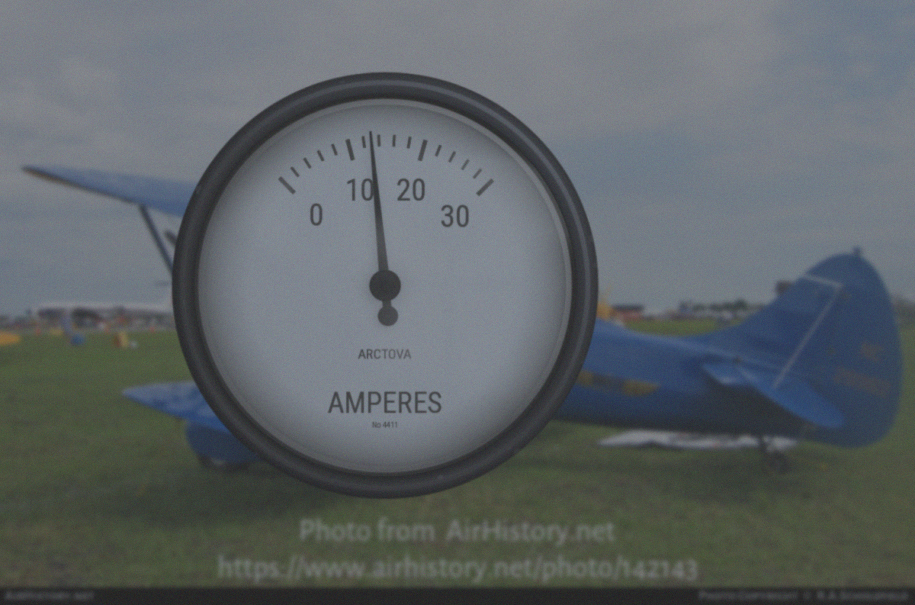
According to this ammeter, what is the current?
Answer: 13 A
